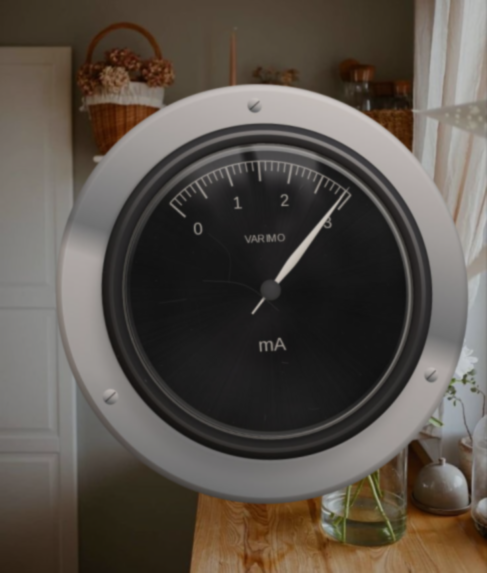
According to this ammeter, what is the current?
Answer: 2.9 mA
